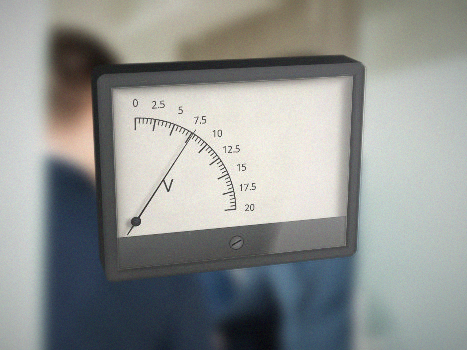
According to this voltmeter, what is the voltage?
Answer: 7.5 V
